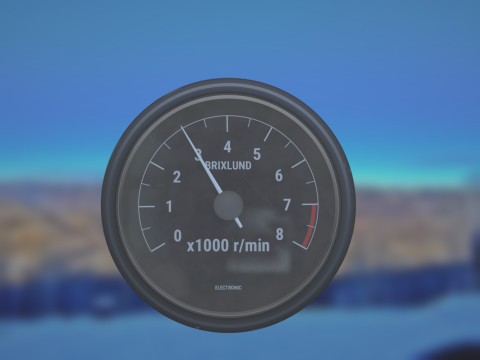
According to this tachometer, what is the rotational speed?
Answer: 3000 rpm
